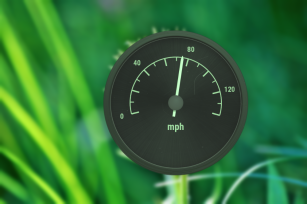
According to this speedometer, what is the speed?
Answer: 75 mph
